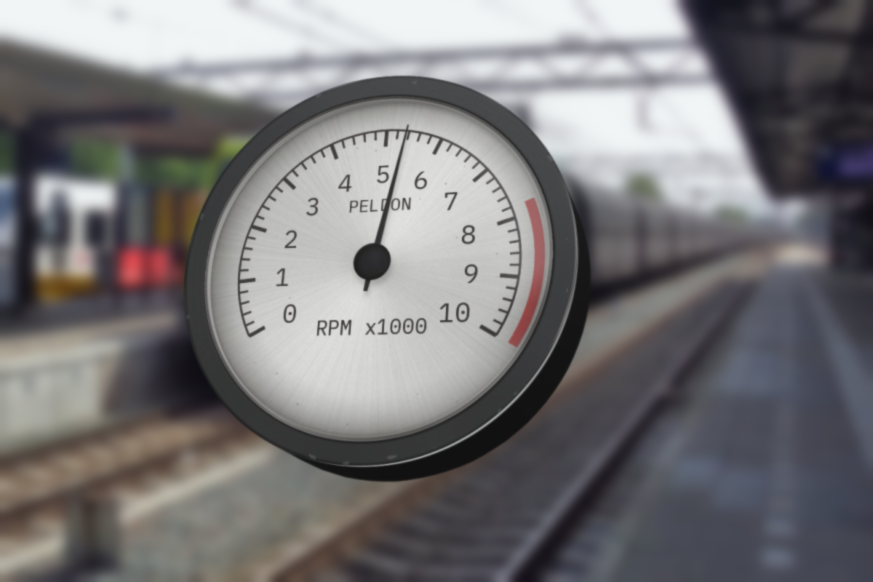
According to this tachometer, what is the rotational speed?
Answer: 5400 rpm
